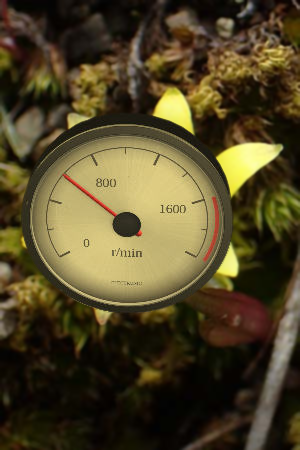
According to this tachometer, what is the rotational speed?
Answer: 600 rpm
